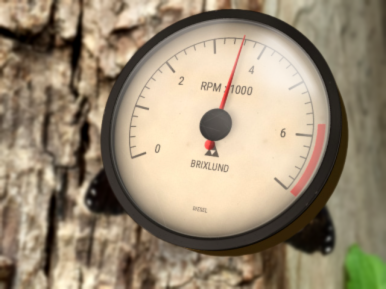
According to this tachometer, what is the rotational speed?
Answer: 3600 rpm
